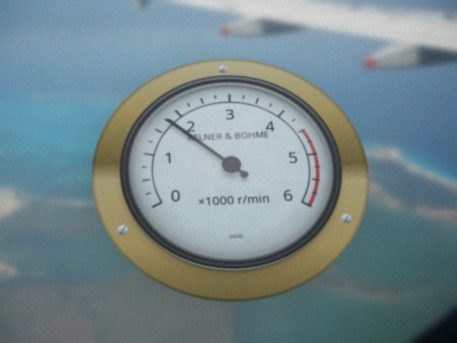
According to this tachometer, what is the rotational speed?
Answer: 1750 rpm
